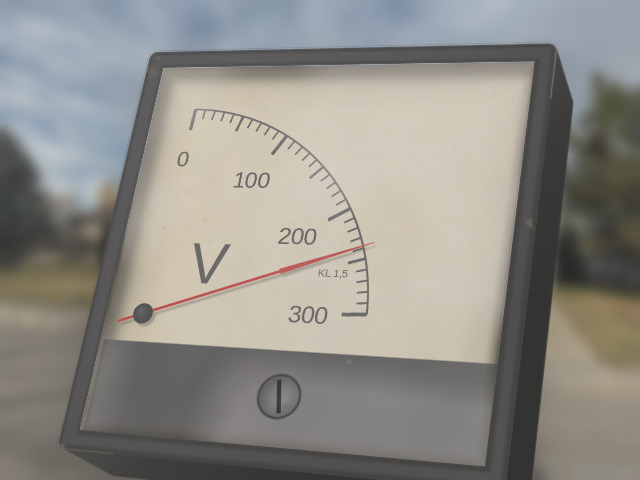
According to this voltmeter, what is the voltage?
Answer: 240 V
